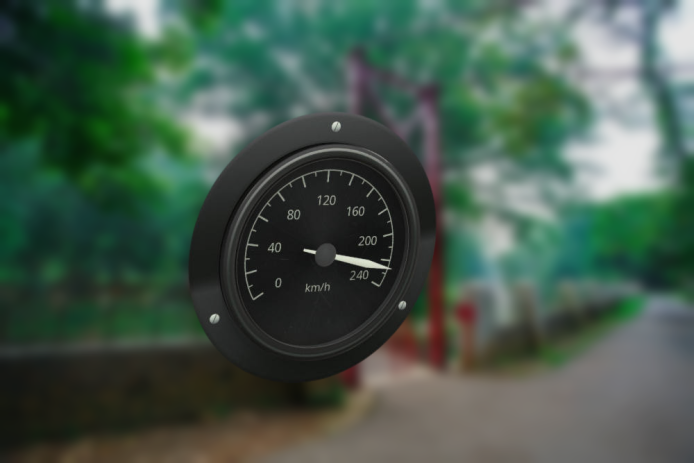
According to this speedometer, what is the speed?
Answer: 225 km/h
